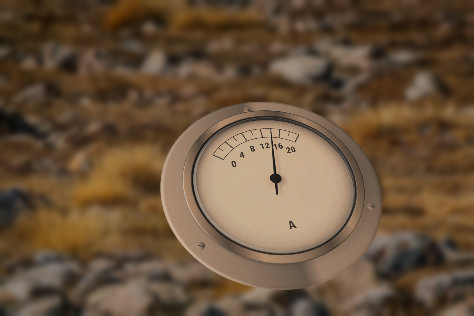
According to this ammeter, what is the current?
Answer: 14 A
